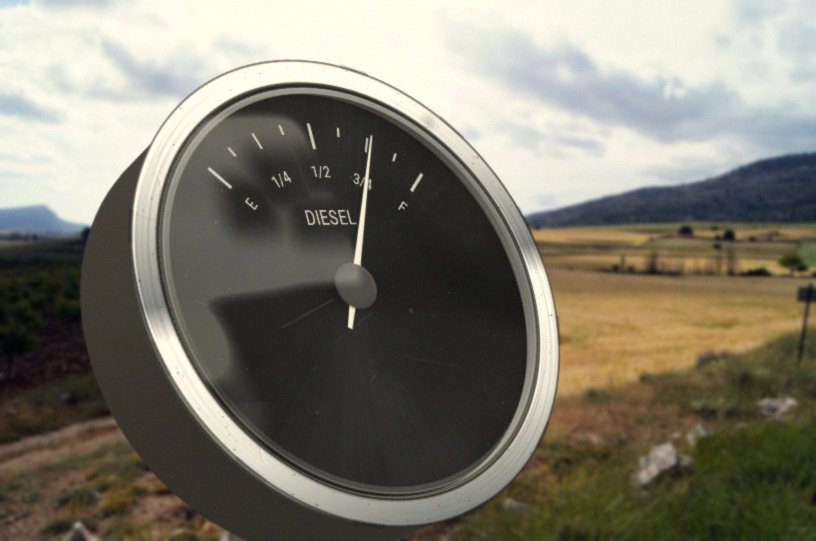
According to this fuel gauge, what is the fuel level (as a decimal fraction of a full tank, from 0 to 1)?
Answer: 0.75
